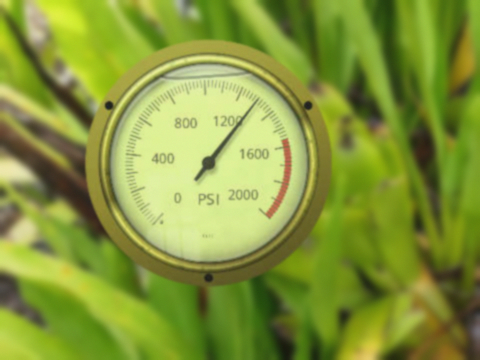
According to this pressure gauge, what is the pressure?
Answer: 1300 psi
